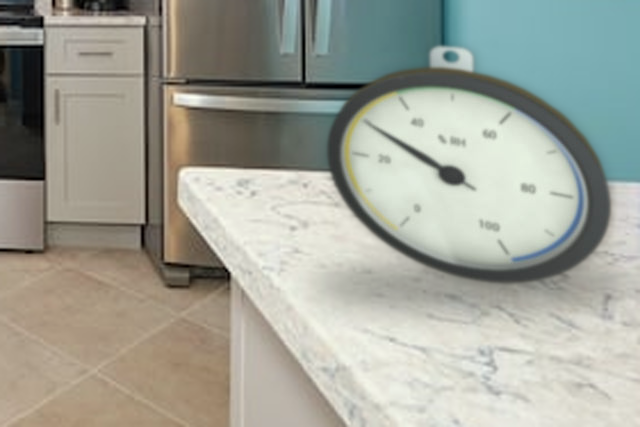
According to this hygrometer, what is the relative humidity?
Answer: 30 %
